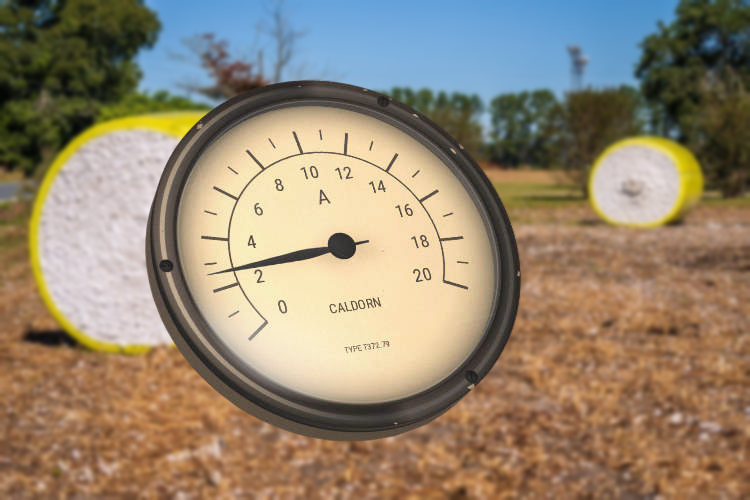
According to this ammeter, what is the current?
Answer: 2.5 A
